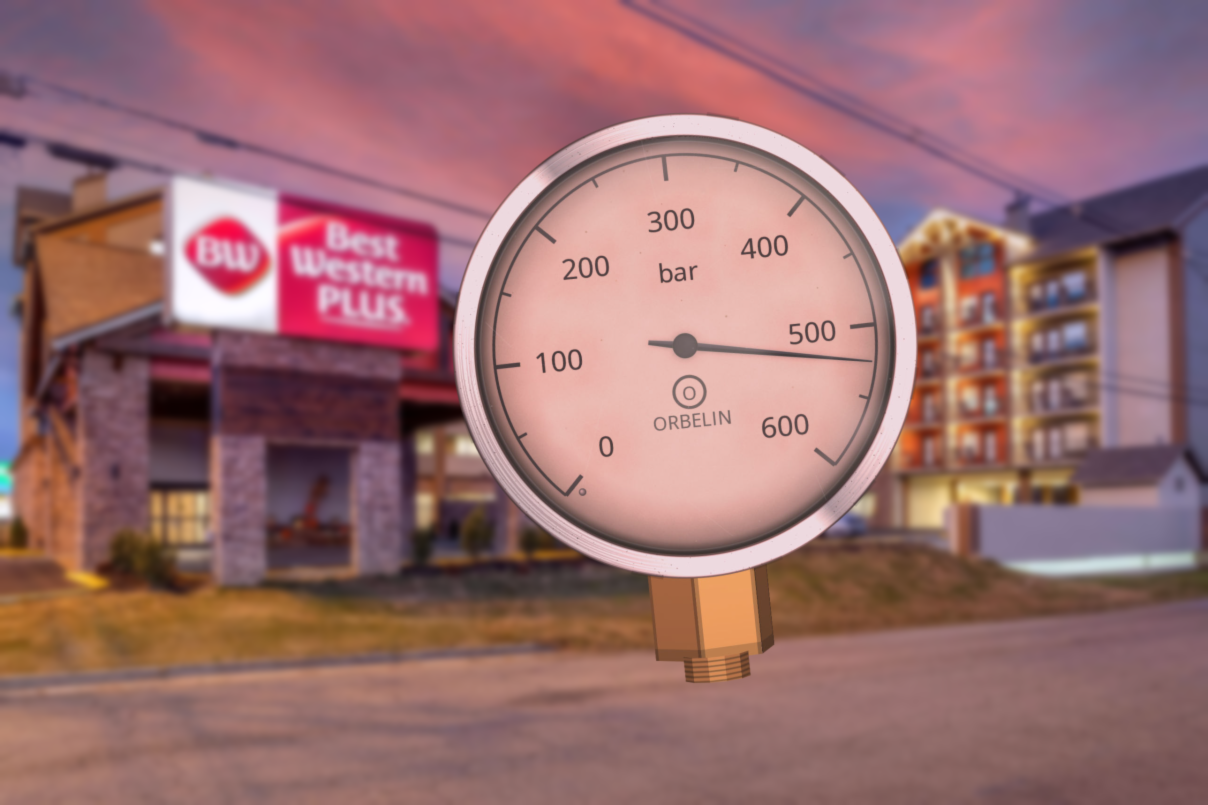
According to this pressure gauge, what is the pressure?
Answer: 525 bar
